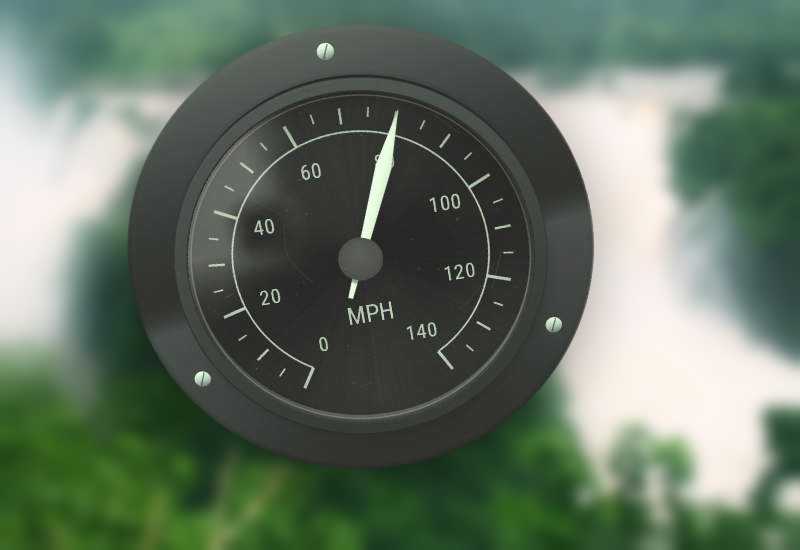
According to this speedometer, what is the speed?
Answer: 80 mph
